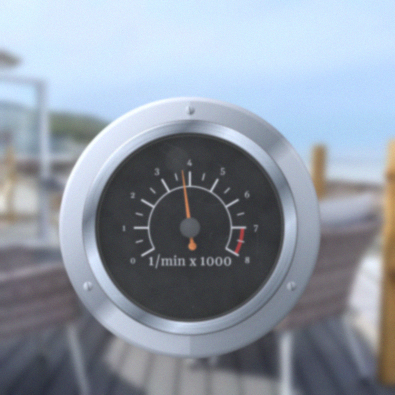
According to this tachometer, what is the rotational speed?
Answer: 3750 rpm
